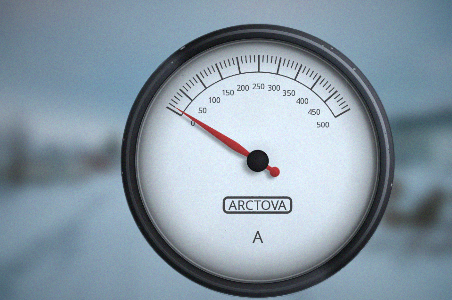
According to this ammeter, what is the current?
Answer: 10 A
